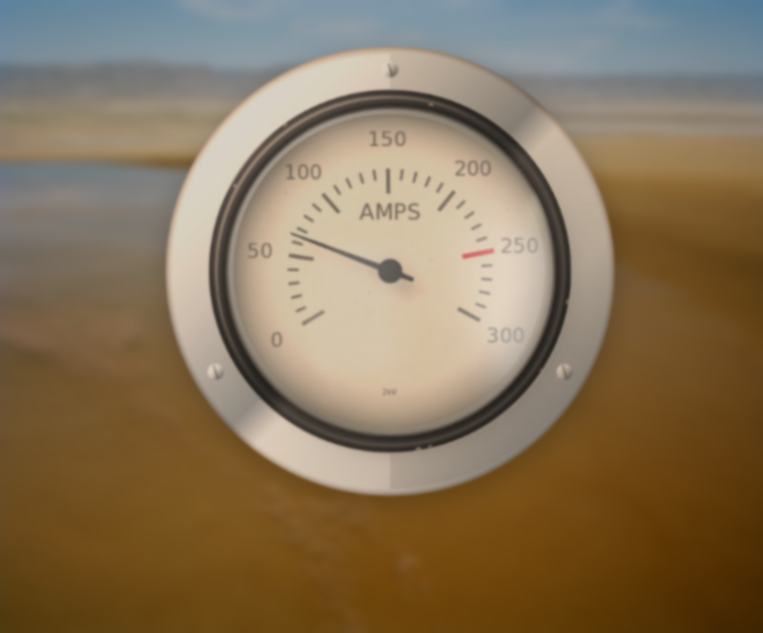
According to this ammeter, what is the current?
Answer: 65 A
